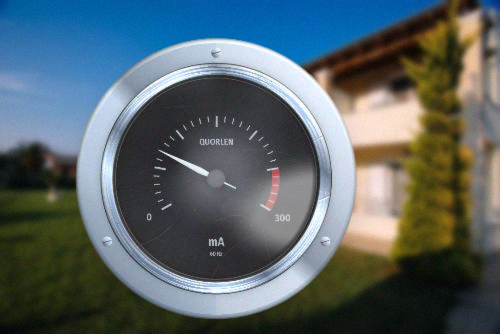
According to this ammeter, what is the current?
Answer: 70 mA
